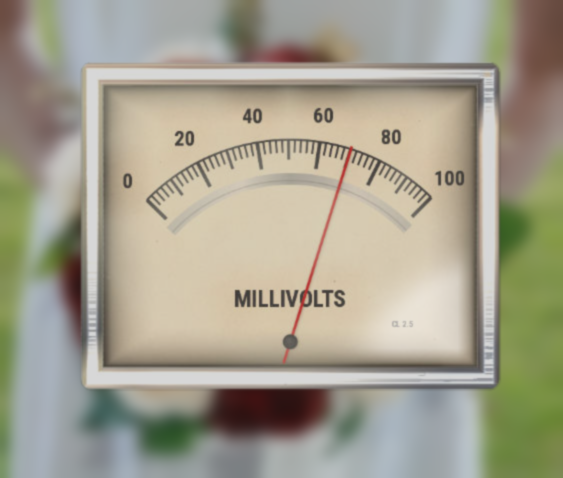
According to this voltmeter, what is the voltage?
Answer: 70 mV
